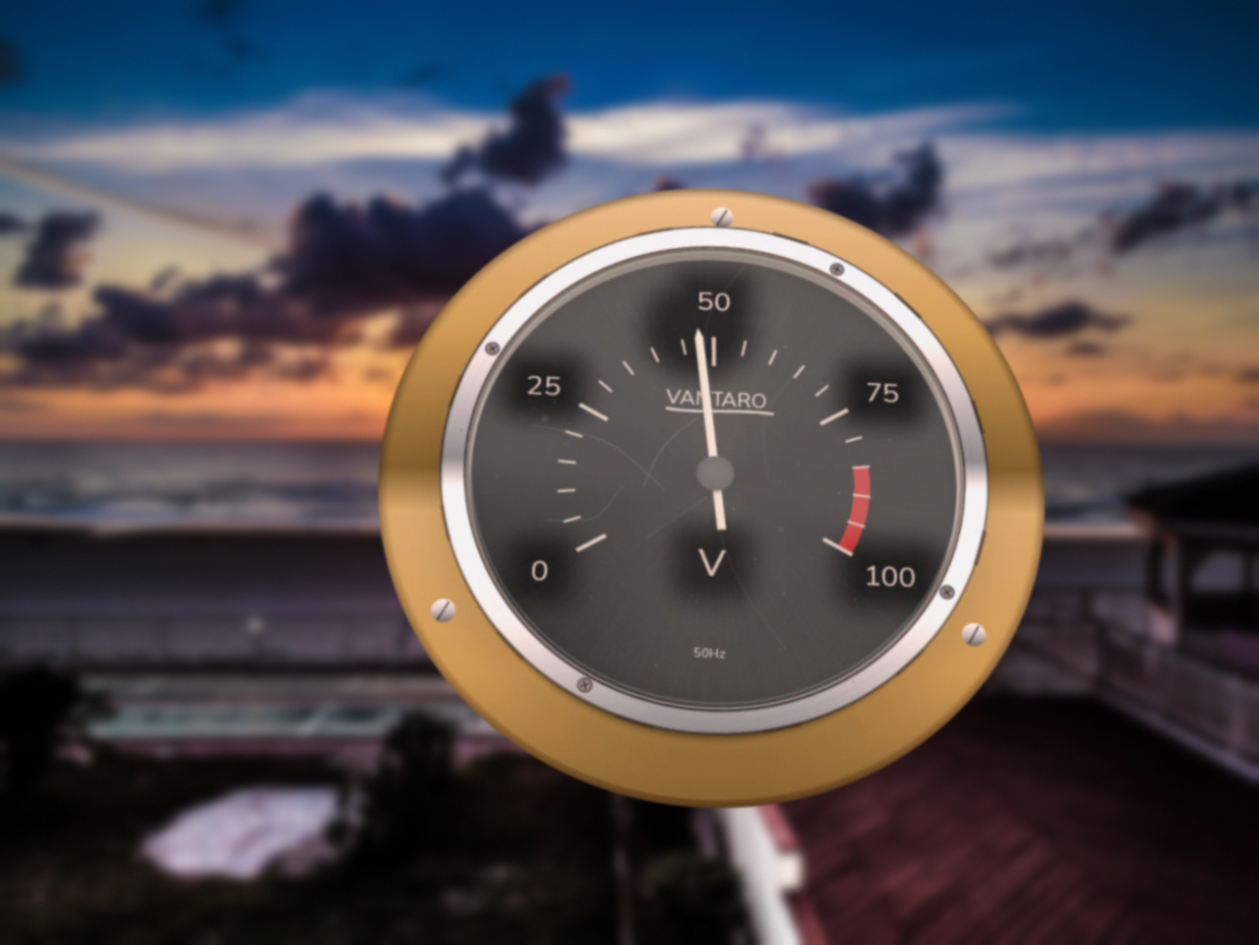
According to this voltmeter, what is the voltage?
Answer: 47.5 V
